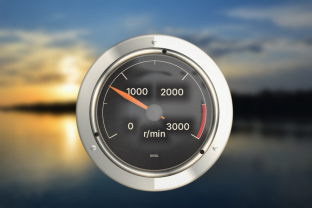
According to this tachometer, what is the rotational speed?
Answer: 750 rpm
